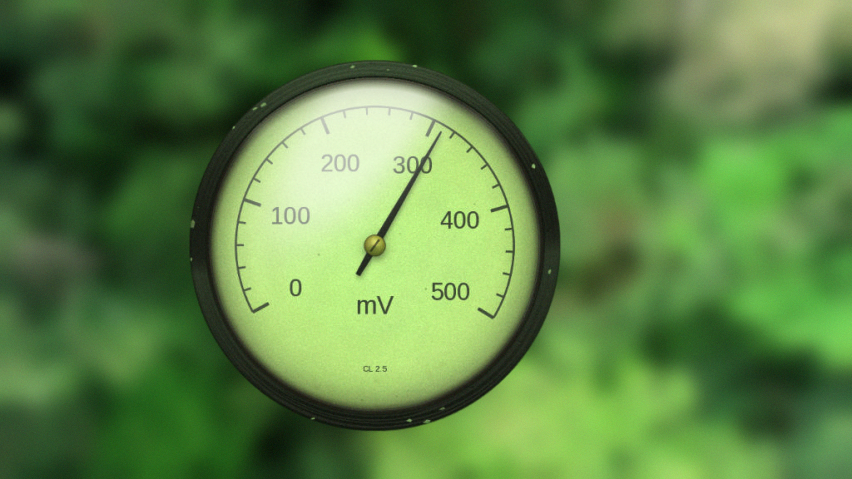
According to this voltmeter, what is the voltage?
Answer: 310 mV
